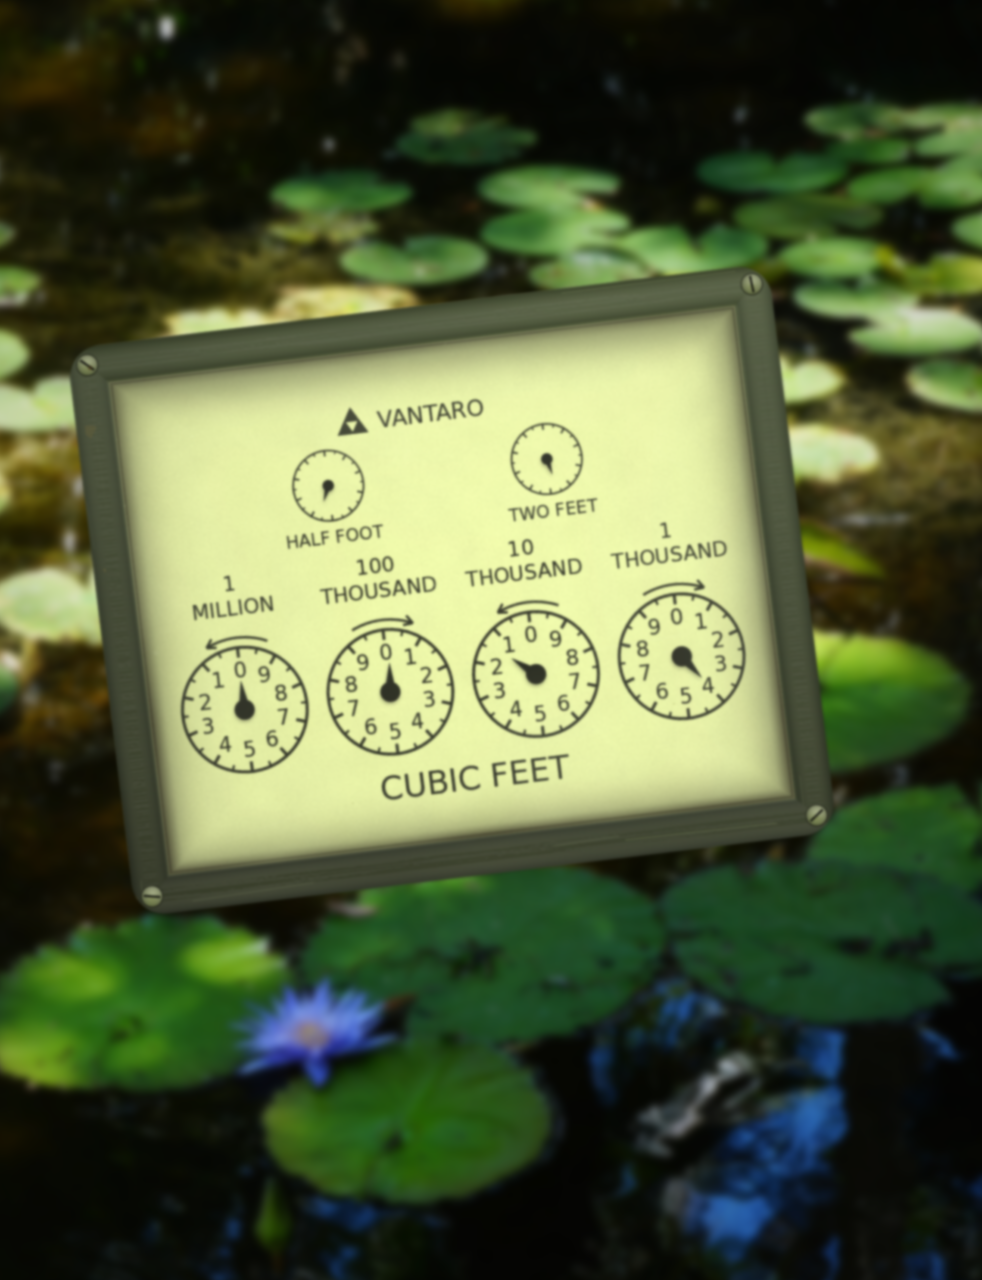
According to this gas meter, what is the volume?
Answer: 1400 ft³
